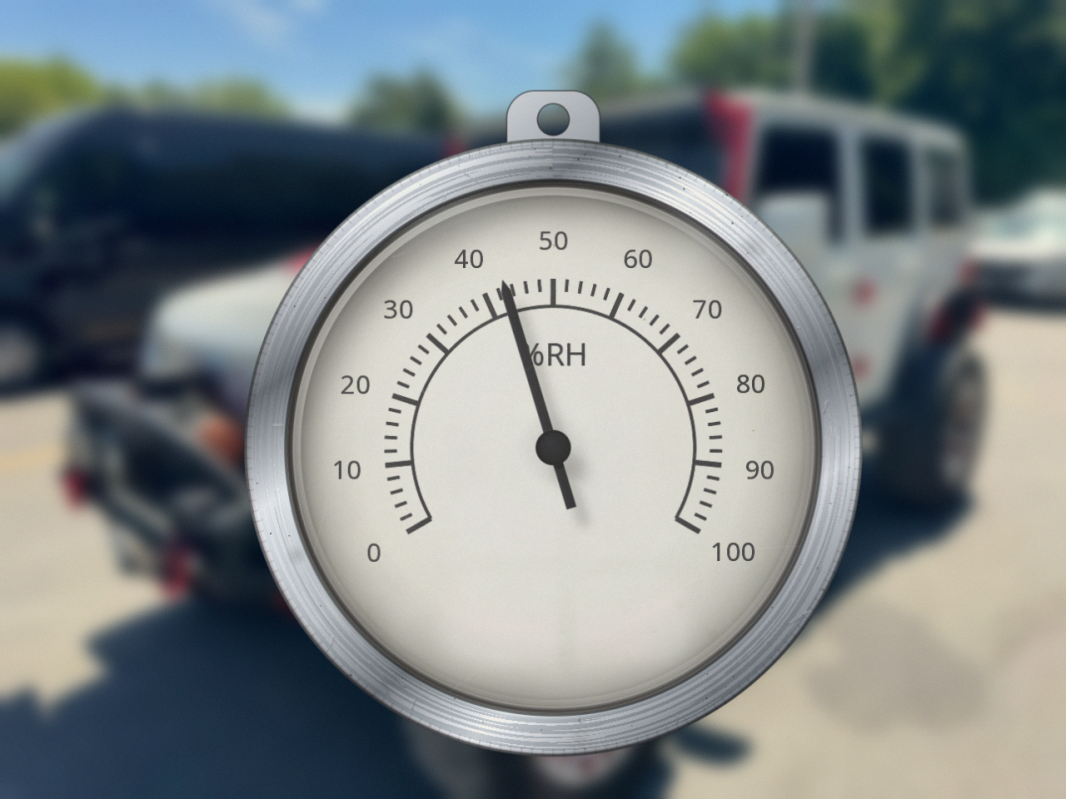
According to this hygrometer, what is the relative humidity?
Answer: 43 %
